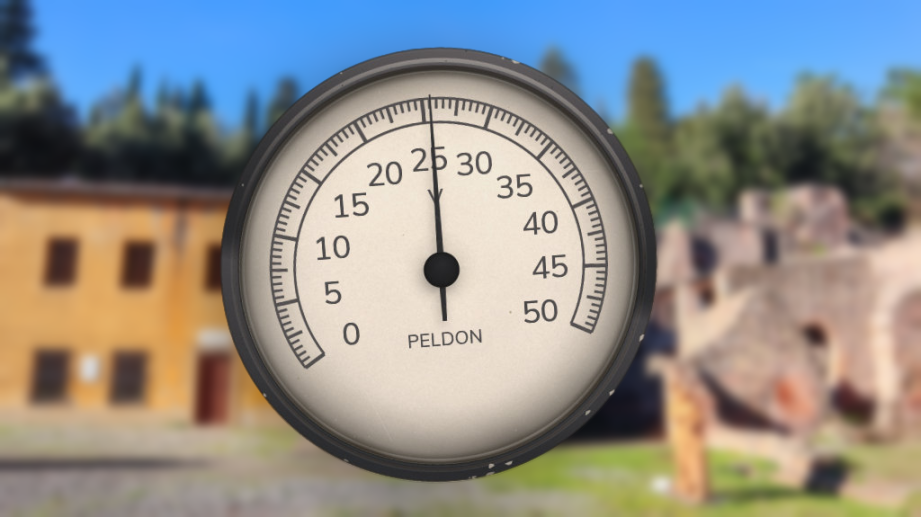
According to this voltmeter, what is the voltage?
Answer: 25.5 V
